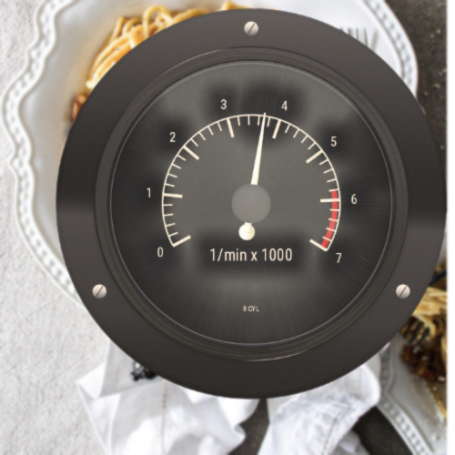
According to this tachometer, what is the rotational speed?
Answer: 3700 rpm
